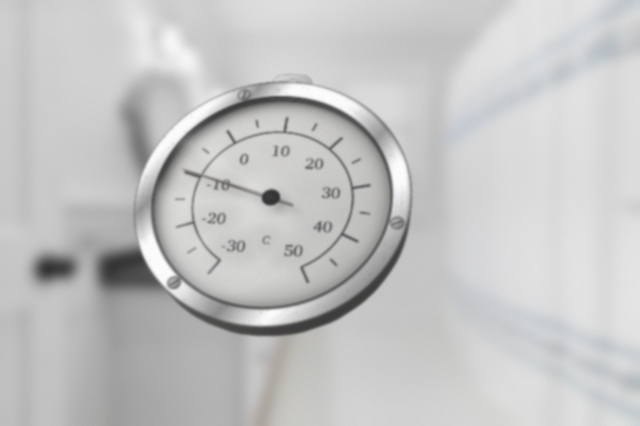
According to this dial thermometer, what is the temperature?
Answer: -10 °C
